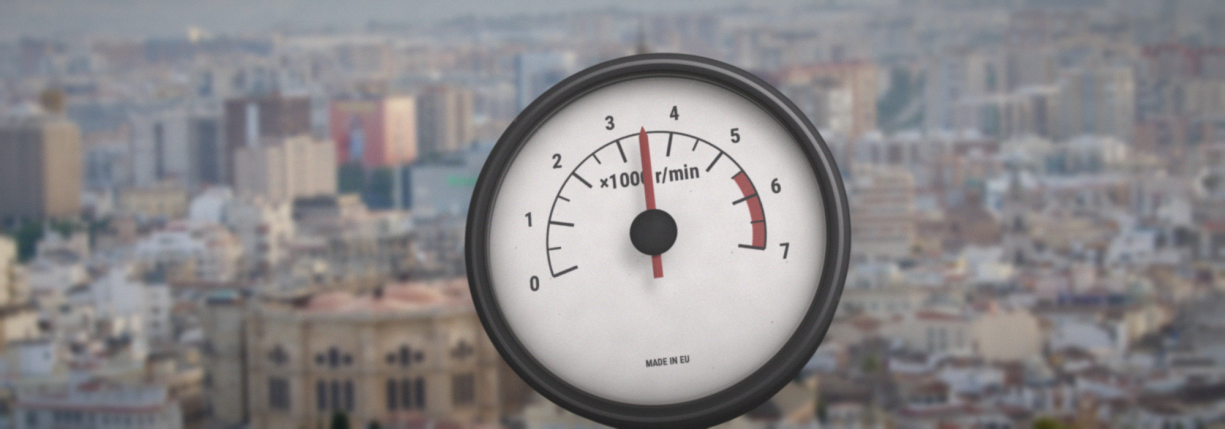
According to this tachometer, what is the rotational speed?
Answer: 3500 rpm
